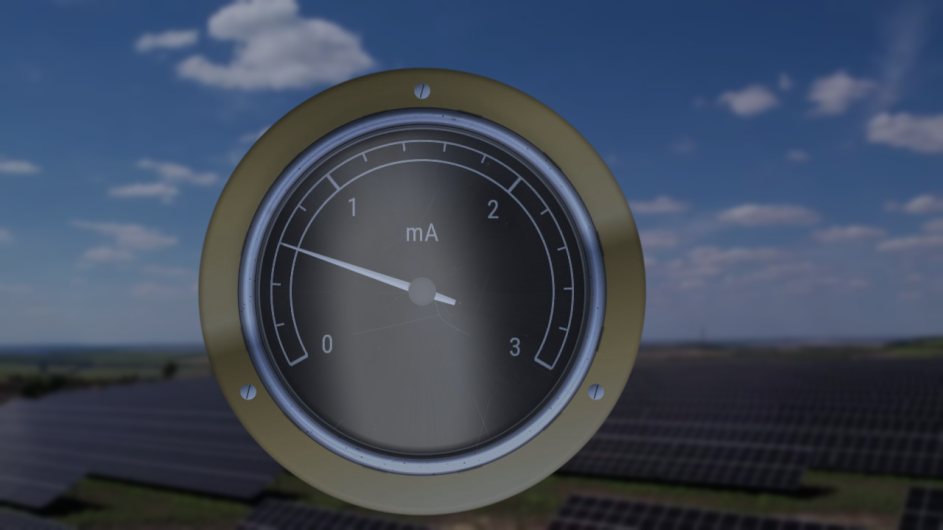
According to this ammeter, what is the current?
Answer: 0.6 mA
